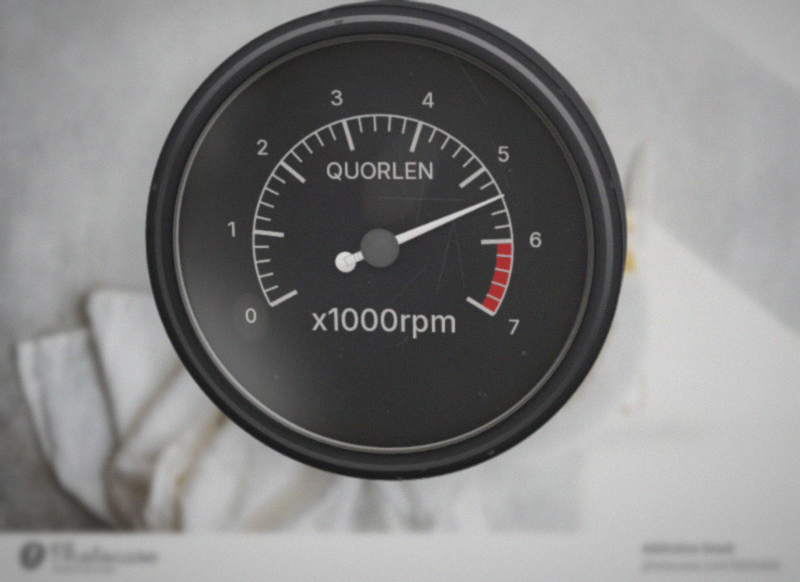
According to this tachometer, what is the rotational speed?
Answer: 5400 rpm
